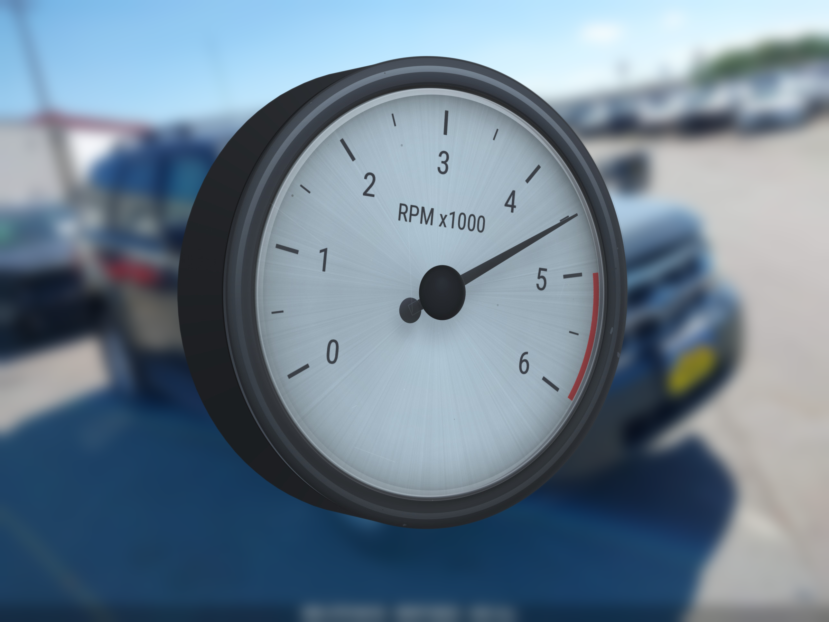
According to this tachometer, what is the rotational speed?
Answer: 4500 rpm
